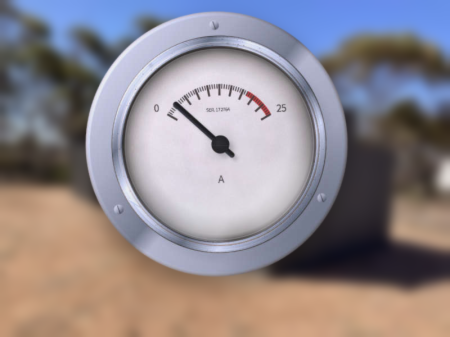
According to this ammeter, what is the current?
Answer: 2.5 A
